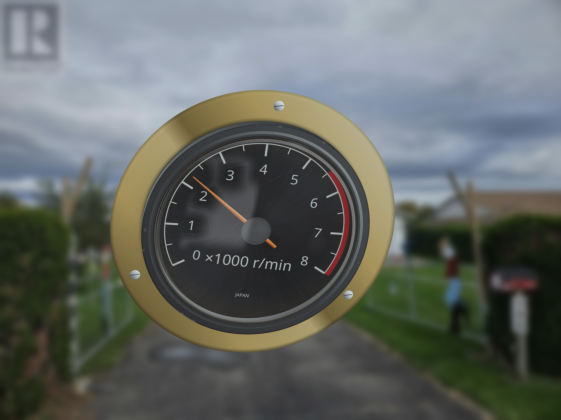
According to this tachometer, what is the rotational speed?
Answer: 2250 rpm
